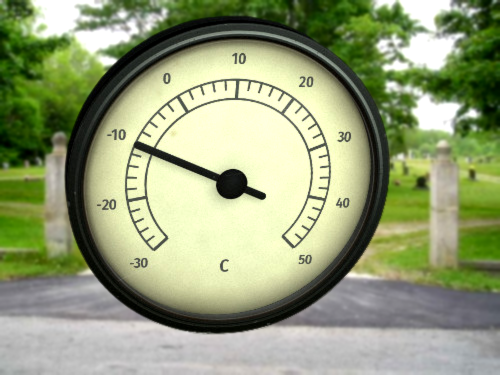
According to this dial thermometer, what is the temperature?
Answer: -10 °C
